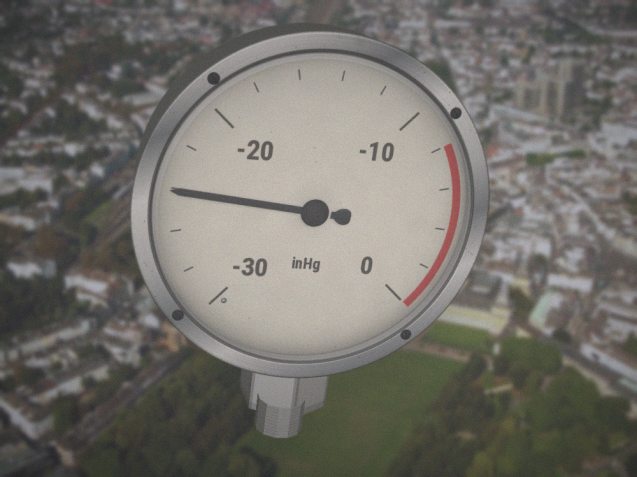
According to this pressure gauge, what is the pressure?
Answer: -24 inHg
